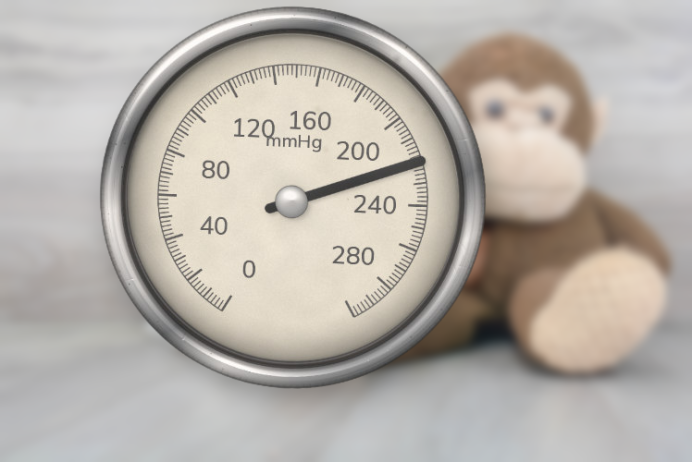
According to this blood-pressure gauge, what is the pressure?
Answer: 220 mmHg
